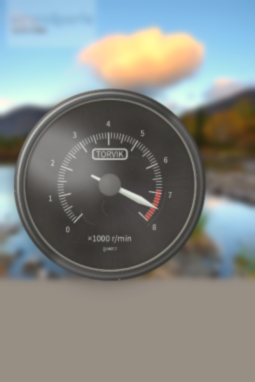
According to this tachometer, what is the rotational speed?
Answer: 7500 rpm
